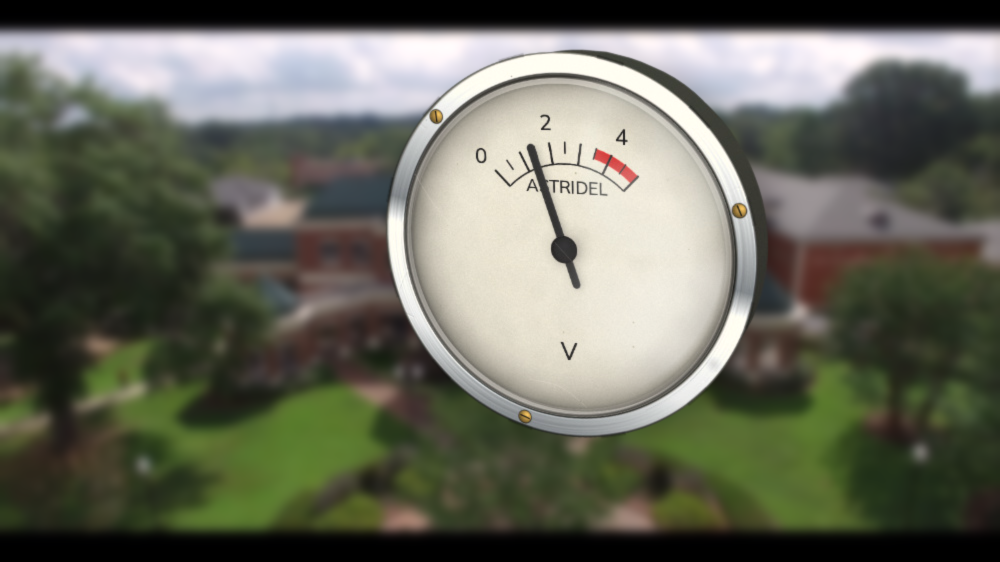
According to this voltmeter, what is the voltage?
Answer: 1.5 V
